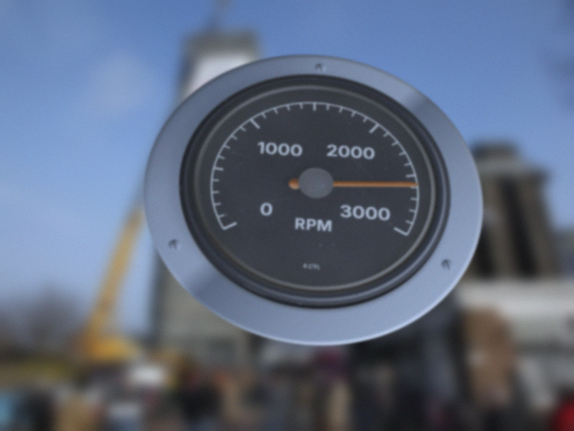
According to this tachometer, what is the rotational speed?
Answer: 2600 rpm
